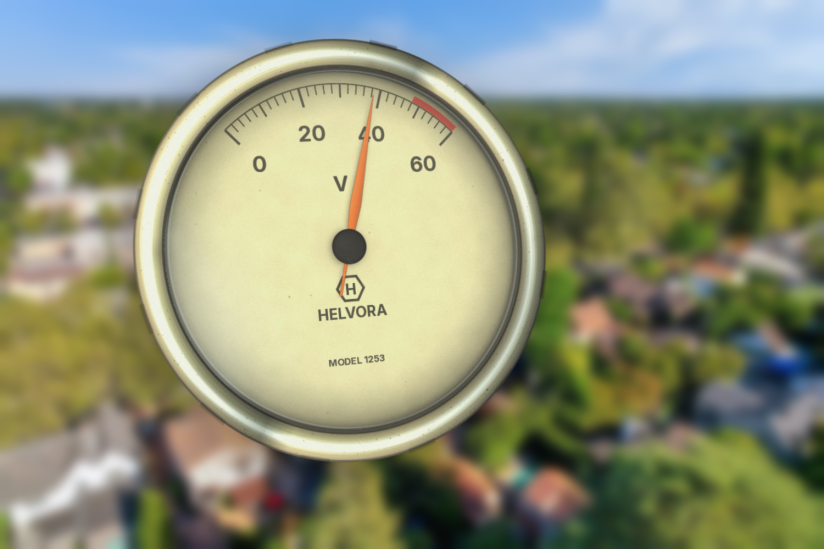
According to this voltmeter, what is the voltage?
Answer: 38 V
